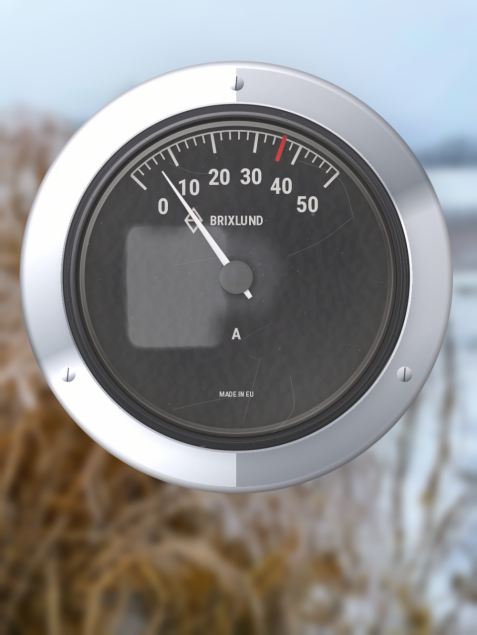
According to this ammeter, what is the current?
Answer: 6 A
